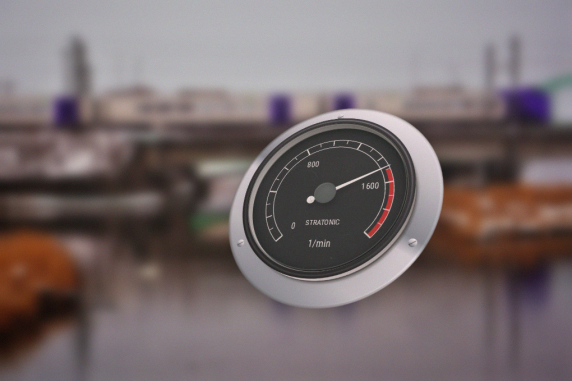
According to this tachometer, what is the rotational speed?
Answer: 1500 rpm
